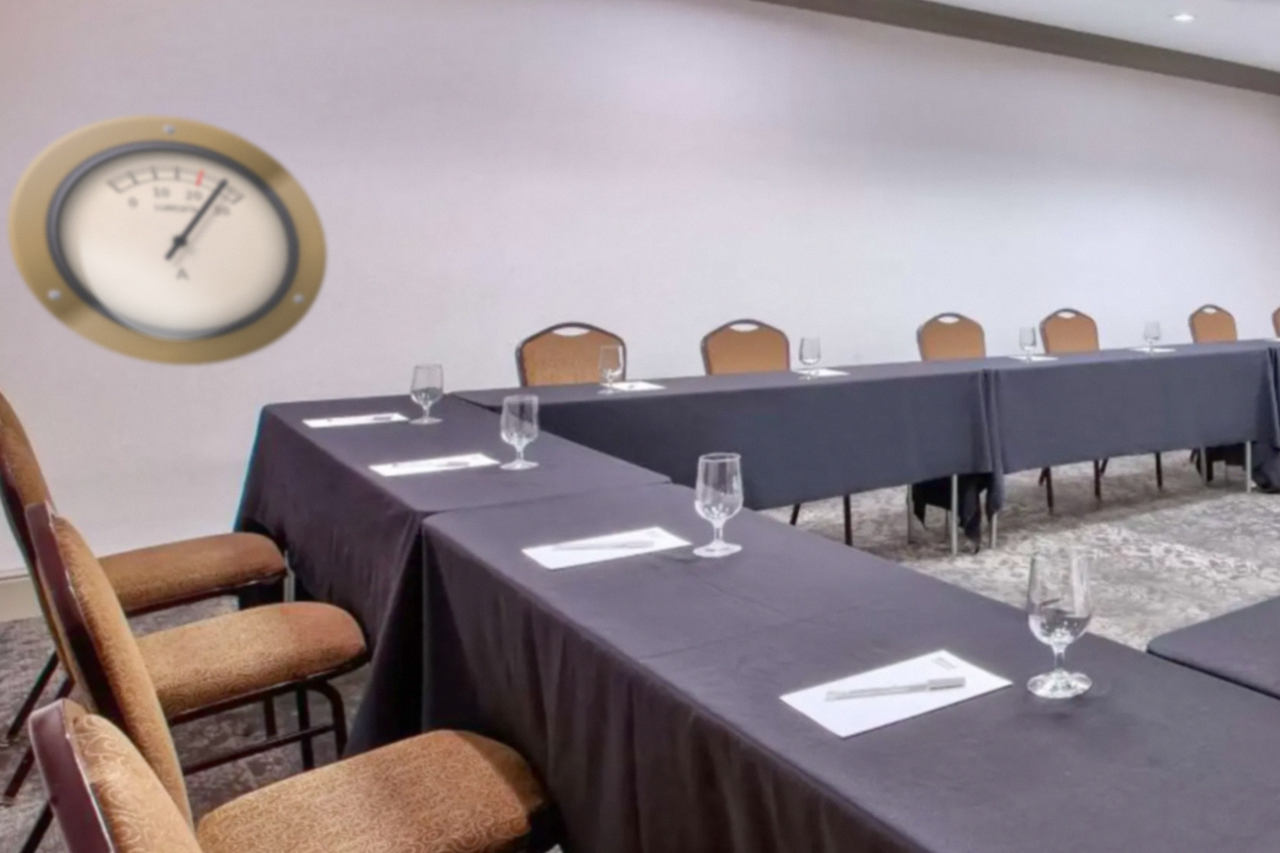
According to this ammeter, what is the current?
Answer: 25 A
